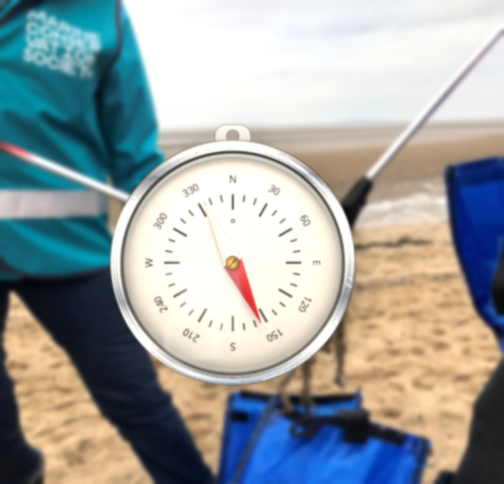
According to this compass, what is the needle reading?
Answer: 155 °
